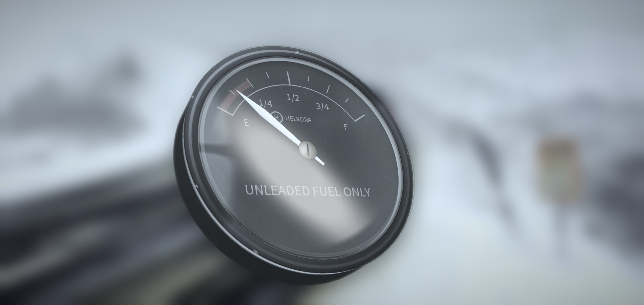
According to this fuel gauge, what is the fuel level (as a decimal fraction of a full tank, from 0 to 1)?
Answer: 0.125
